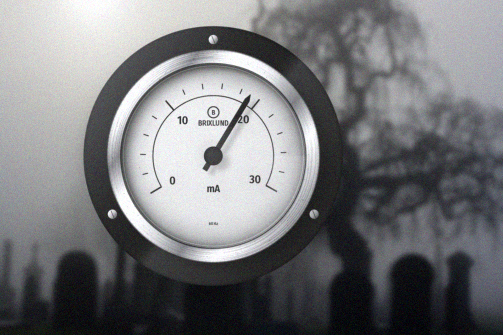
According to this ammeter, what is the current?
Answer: 19 mA
